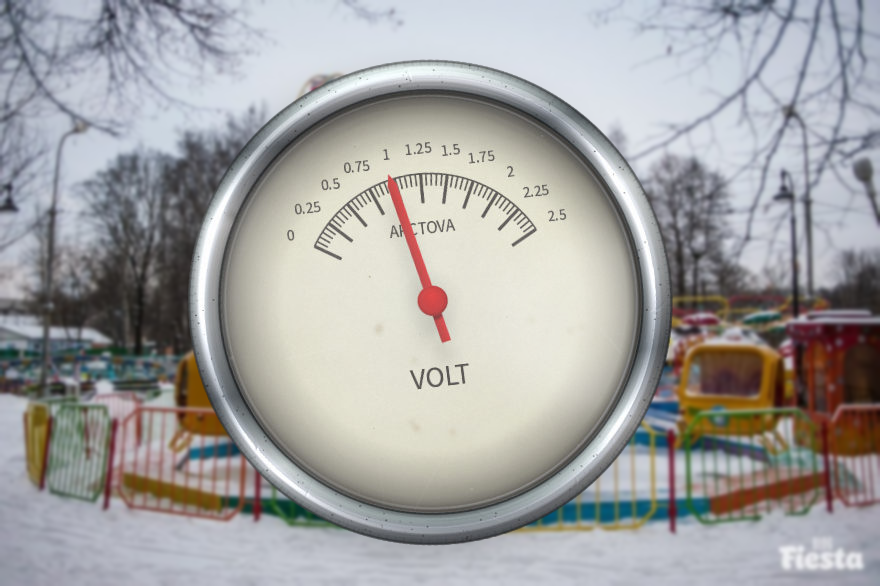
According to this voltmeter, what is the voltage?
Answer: 0.95 V
